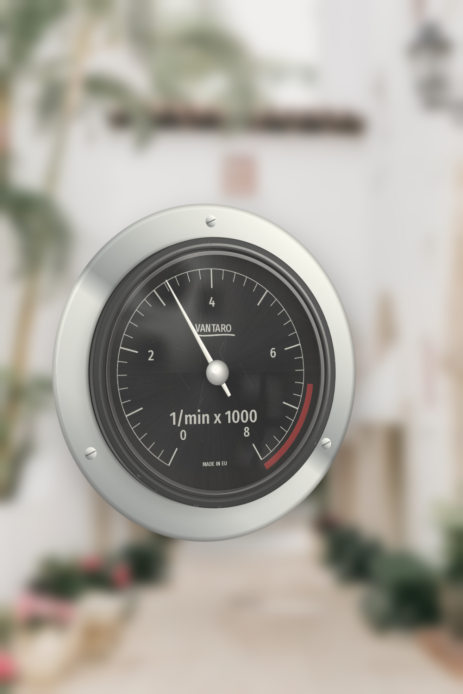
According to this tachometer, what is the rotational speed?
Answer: 3200 rpm
